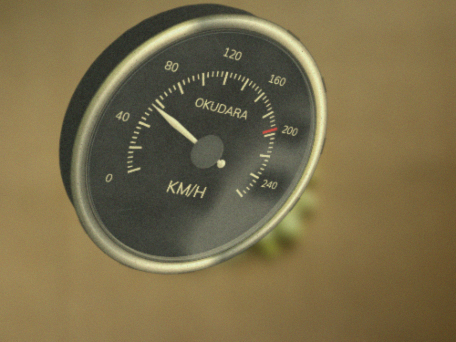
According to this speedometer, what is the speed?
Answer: 56 km/h
